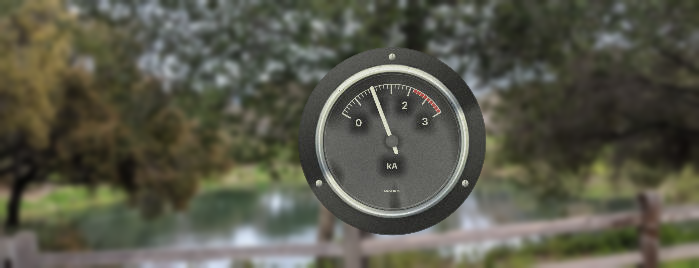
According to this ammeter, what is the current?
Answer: 1 kA
